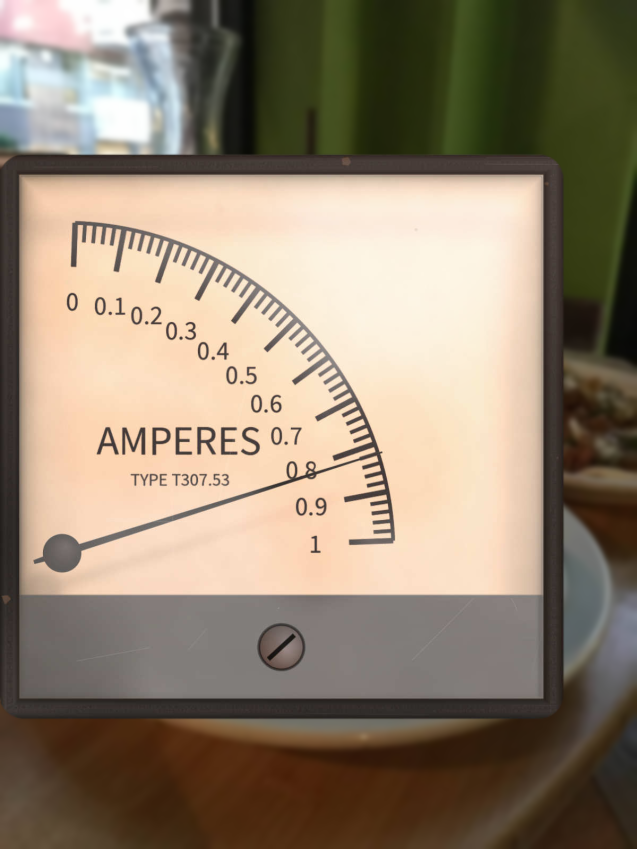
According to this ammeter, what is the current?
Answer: 0.82 A
